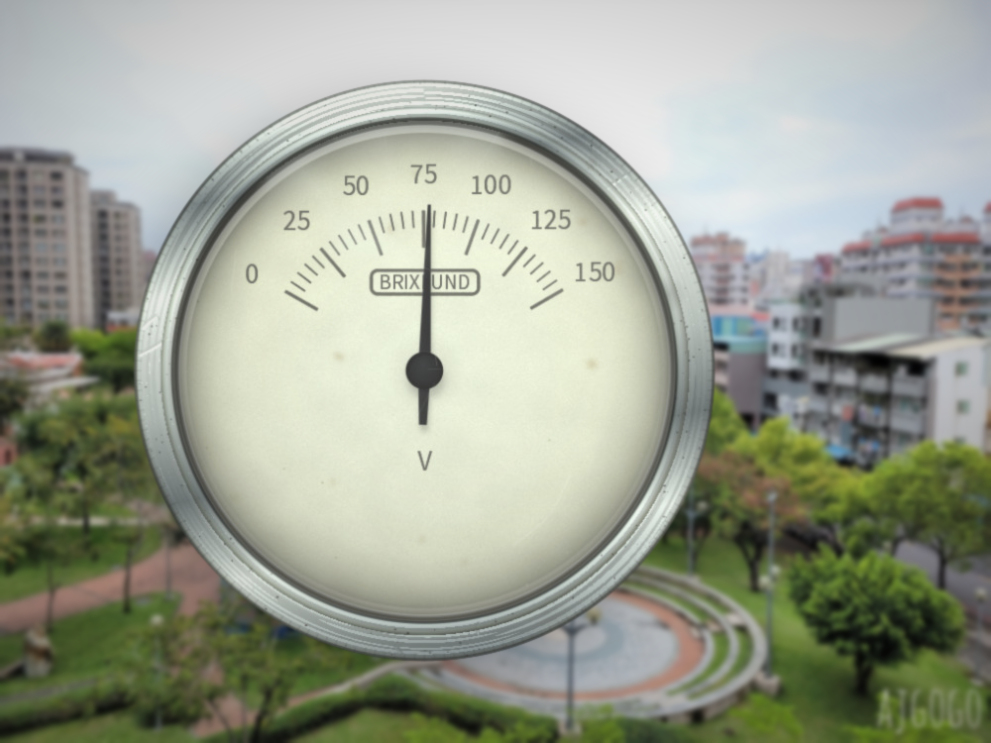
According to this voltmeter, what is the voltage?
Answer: 77.5 V
